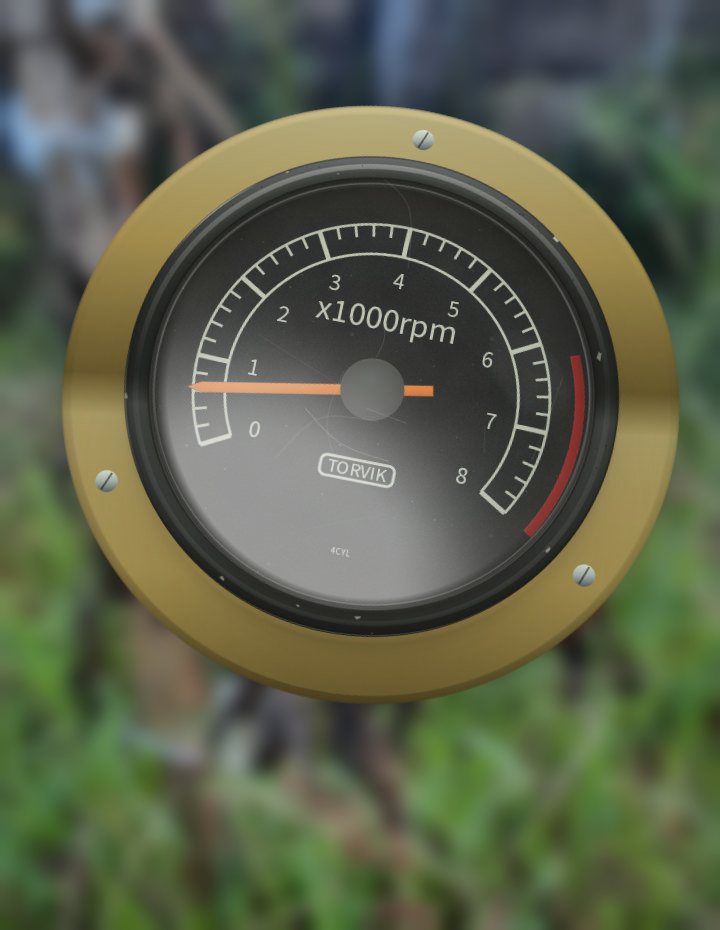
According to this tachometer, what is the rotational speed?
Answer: 600 rpm
